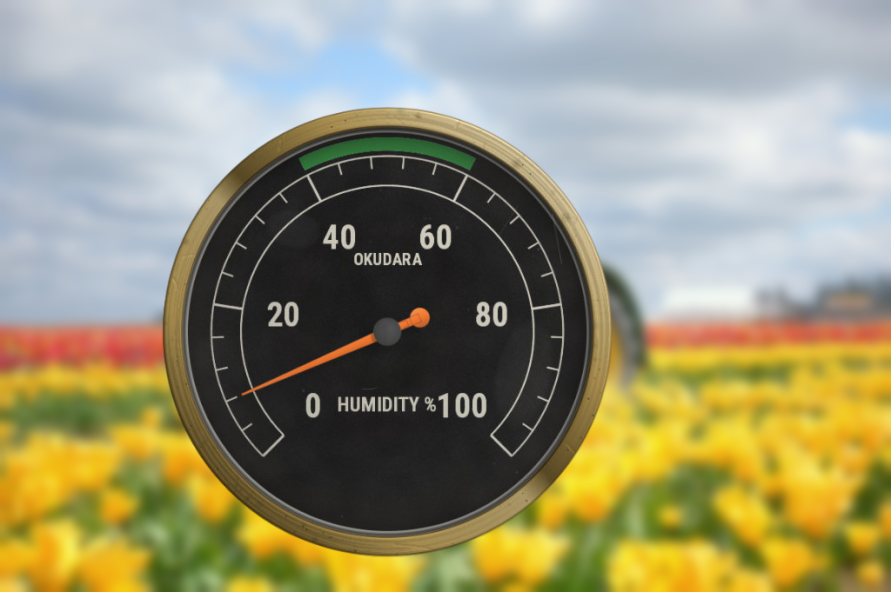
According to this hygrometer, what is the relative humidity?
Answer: 8 %
